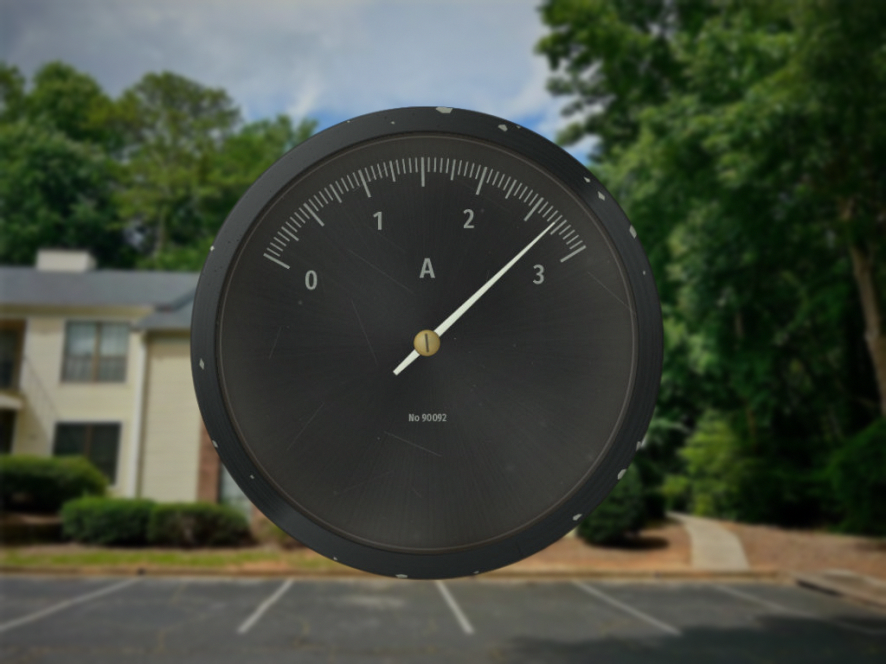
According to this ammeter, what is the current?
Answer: 2.7 A
